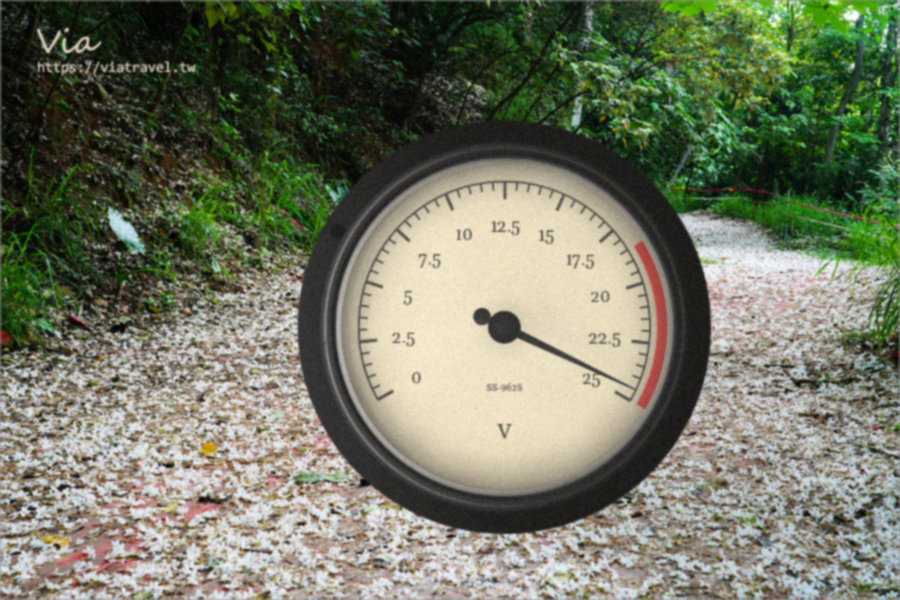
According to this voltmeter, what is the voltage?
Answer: 24.5 V
